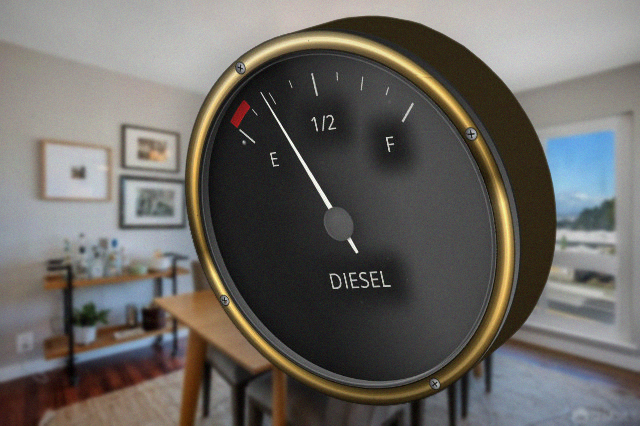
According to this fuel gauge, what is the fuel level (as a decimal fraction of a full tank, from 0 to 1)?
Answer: 0.25
